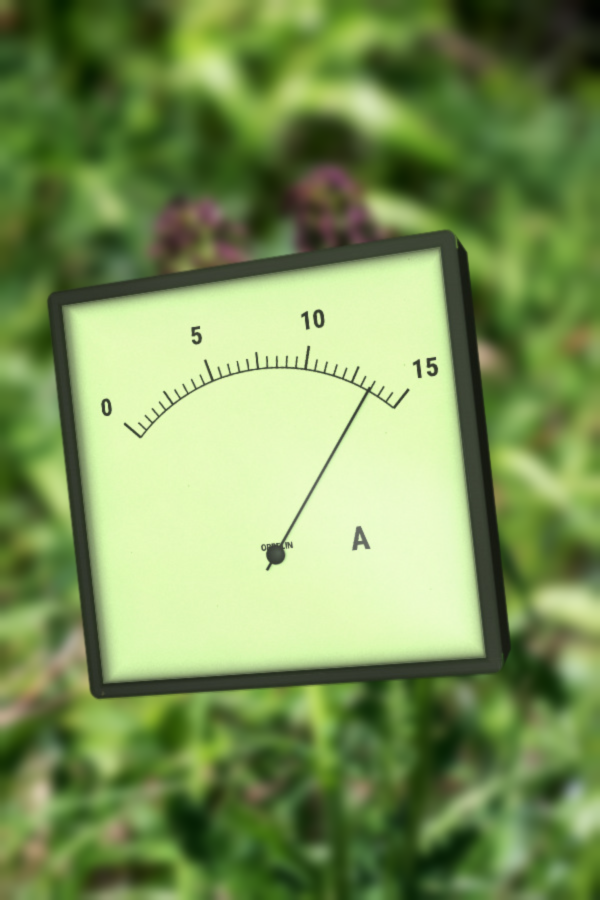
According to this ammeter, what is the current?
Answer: 13.5 A
